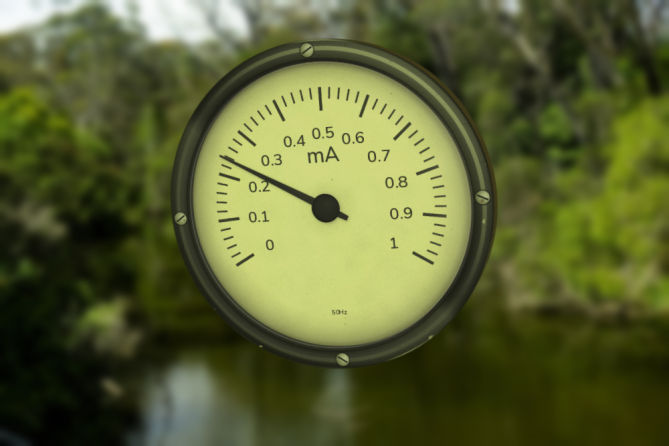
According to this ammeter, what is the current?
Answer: 0.24 mA
